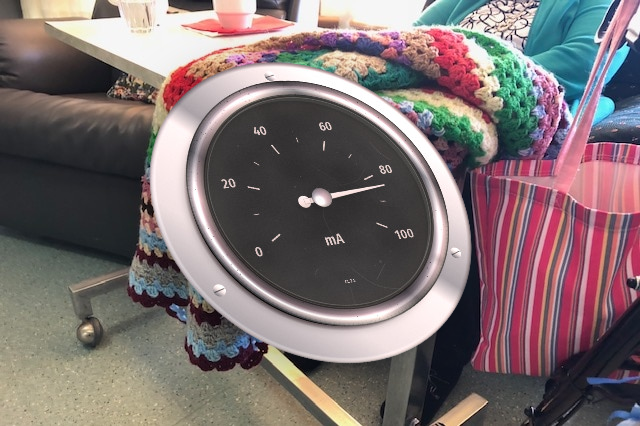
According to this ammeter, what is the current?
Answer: 85 mA
